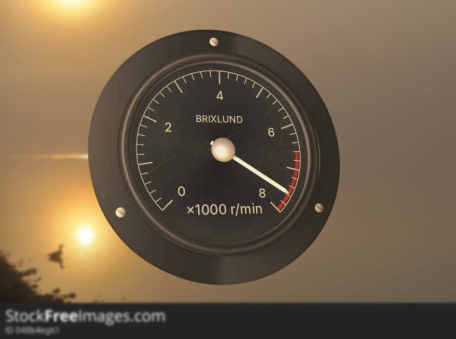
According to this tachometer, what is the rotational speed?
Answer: 7600 rpm
